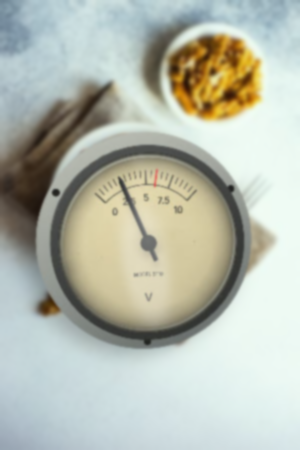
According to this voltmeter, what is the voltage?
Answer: 2.5 V
